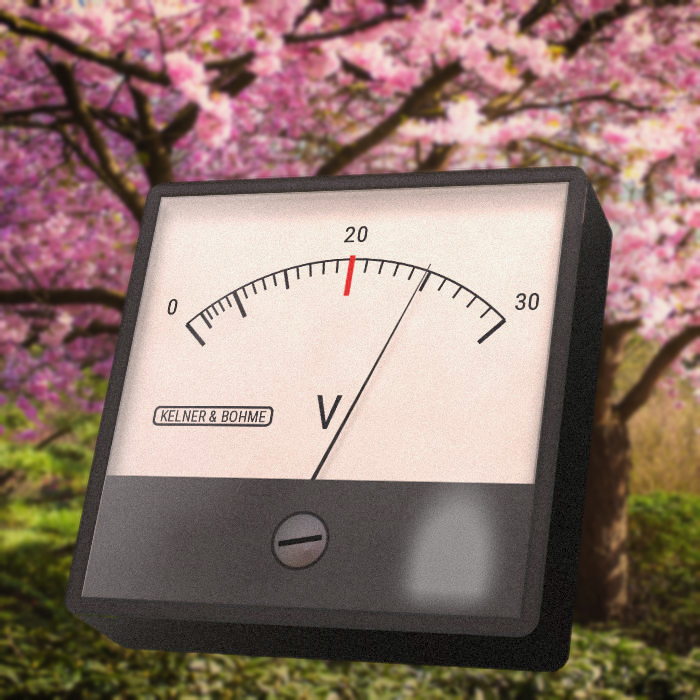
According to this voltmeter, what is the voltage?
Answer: 25 V
